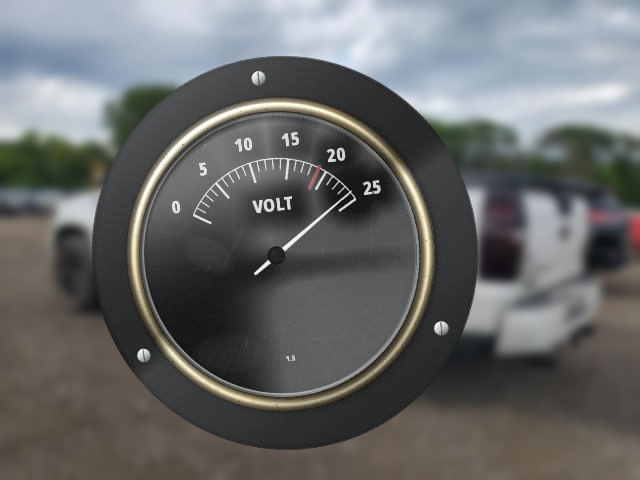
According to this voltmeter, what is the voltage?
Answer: 24 V
